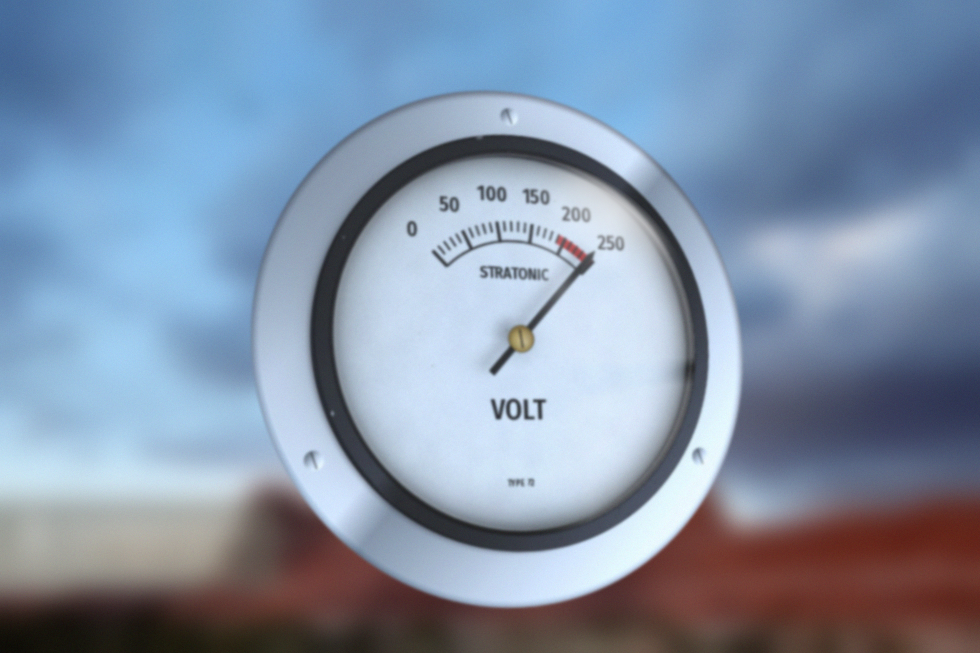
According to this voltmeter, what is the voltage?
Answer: 240 V
